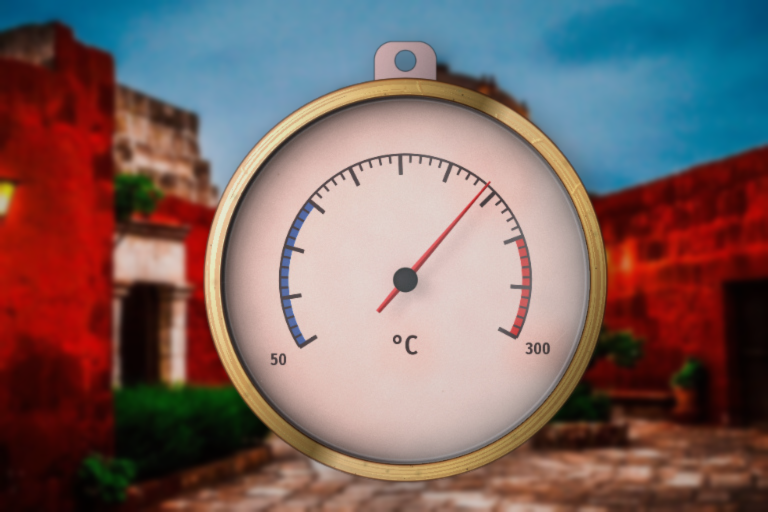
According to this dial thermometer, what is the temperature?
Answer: 220 °C
